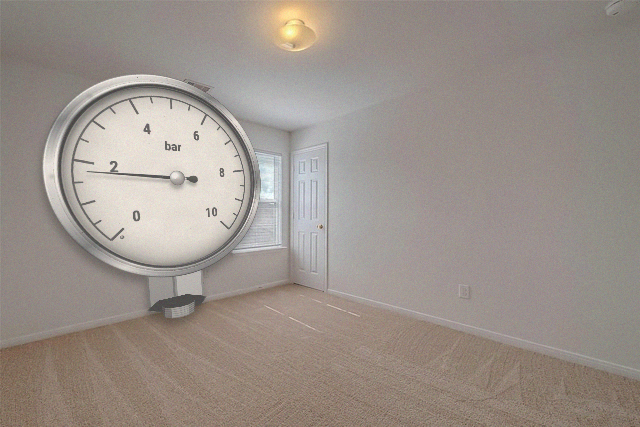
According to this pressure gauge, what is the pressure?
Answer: 1.75 bar
